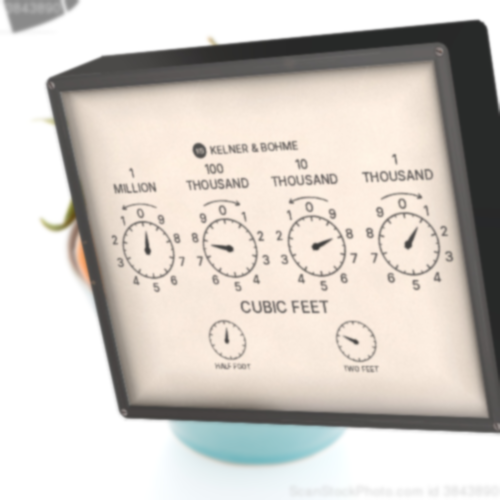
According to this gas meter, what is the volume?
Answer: 978100 ft³
